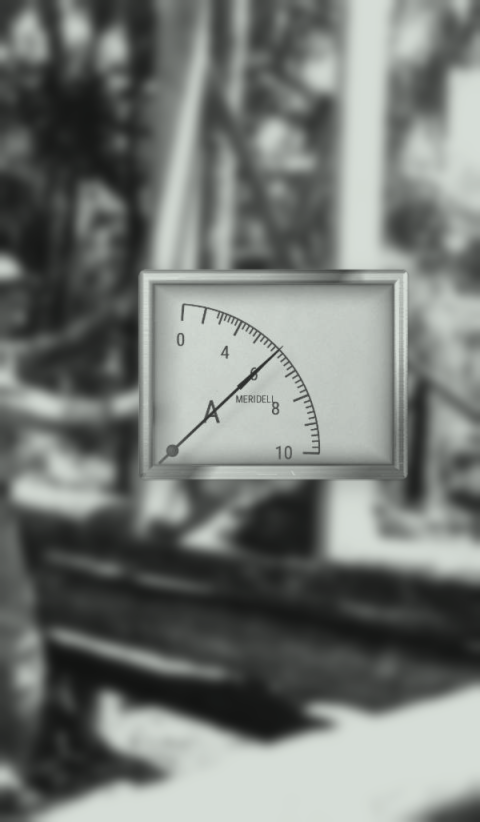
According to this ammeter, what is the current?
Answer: 6 A
